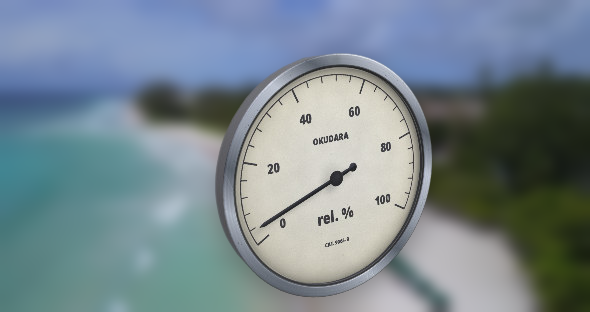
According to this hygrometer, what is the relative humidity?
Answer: 4 %
